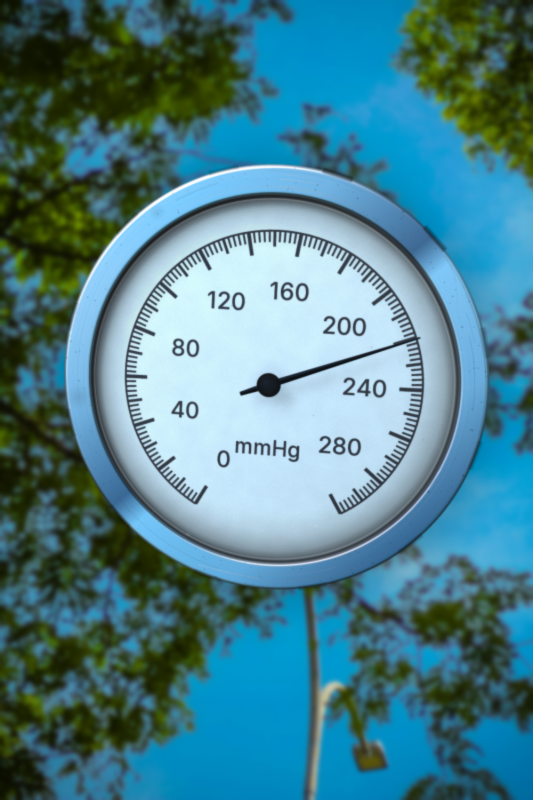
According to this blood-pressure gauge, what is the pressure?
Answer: 220 mmHg
